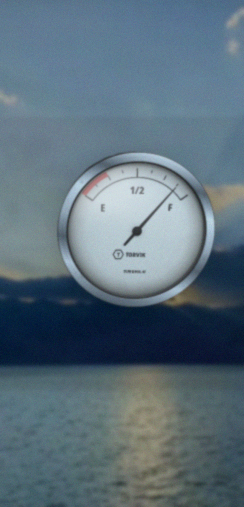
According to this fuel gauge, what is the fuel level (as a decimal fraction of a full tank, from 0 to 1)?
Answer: 0.875
